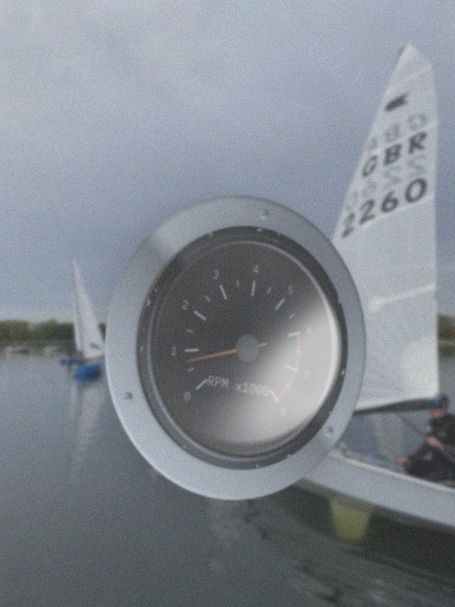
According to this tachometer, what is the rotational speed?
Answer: 750 rpm
